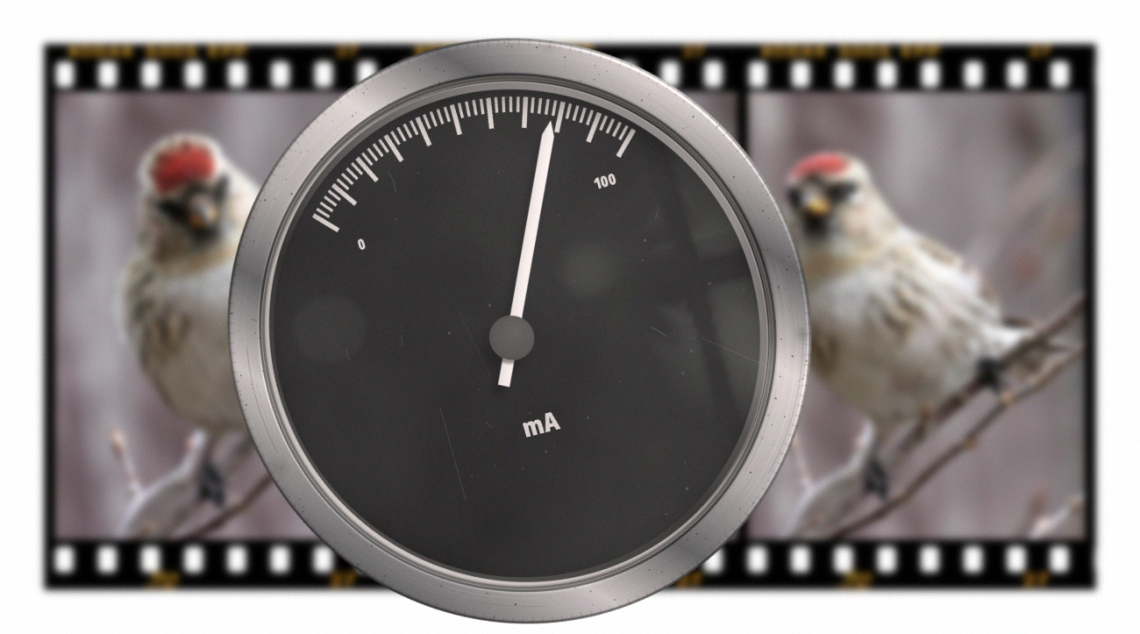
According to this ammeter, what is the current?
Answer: 78 mA
